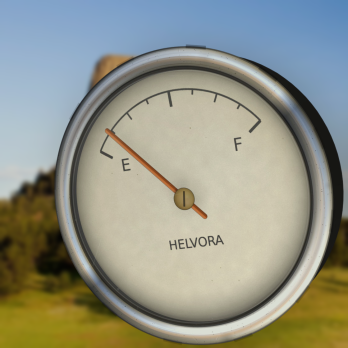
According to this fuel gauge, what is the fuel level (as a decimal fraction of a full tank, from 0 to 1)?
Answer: 0.125
